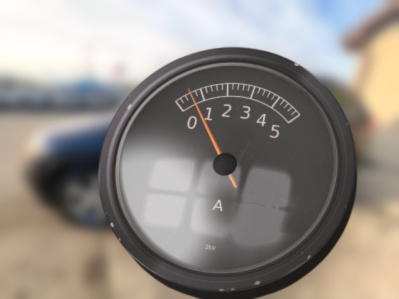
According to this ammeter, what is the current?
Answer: 0.6 A
